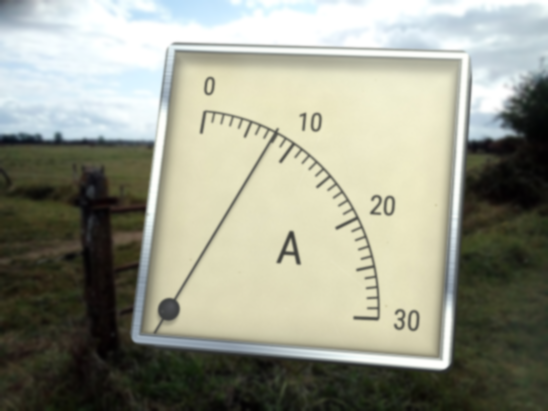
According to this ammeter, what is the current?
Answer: 8 A
